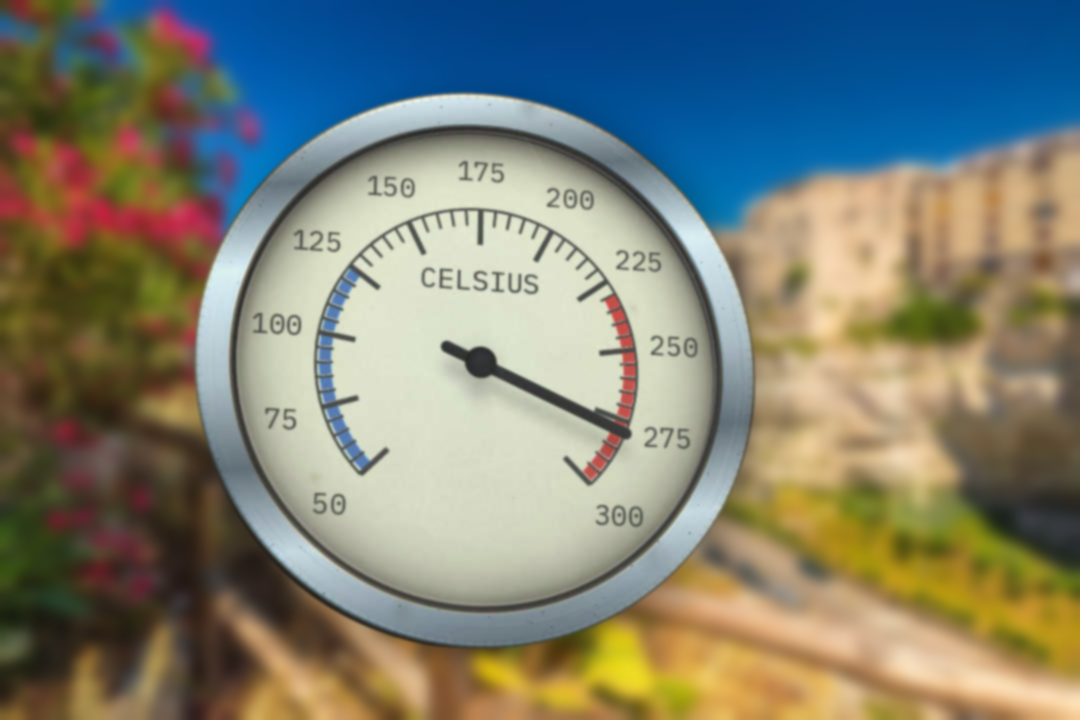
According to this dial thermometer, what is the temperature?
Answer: 280 °C
